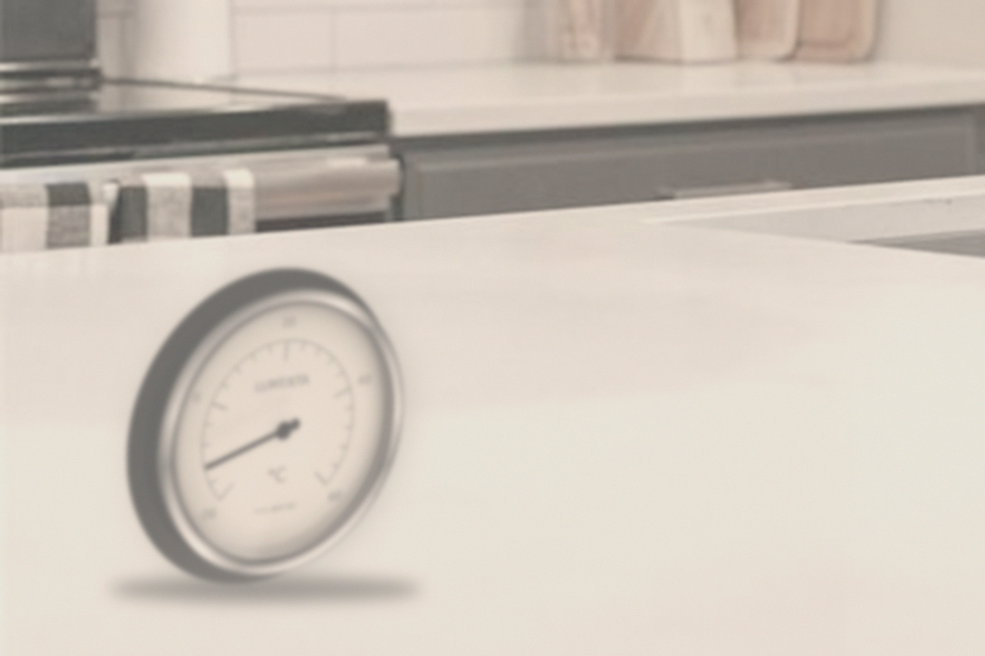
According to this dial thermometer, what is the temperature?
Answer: -12 °C
